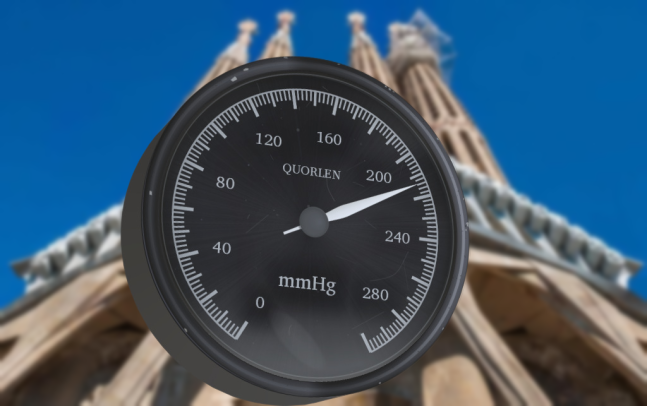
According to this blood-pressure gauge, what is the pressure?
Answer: 214 mmHg
